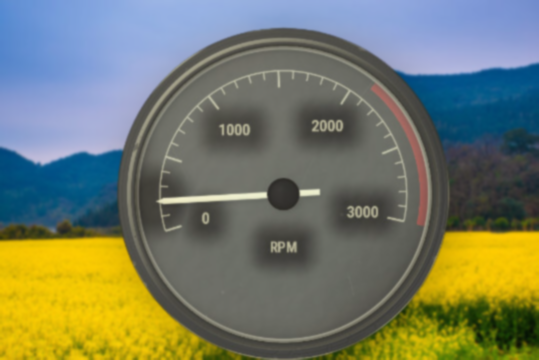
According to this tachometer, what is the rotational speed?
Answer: 200 rpm
